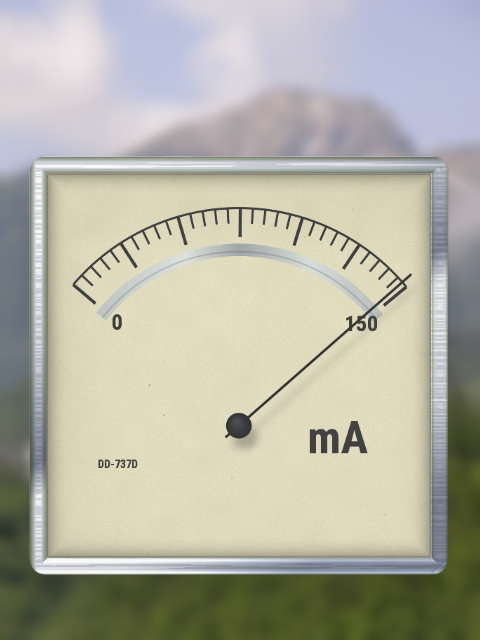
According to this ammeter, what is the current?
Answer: 147.5 mA
